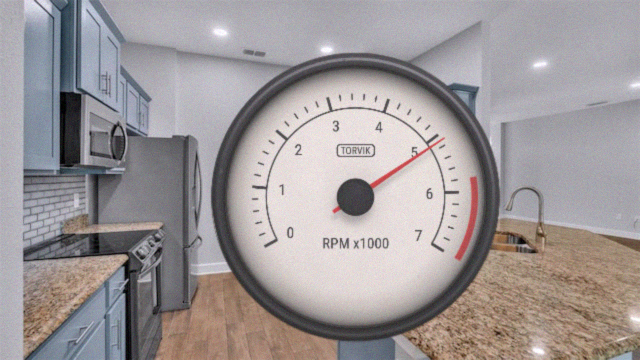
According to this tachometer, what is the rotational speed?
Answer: 5100 rpm
